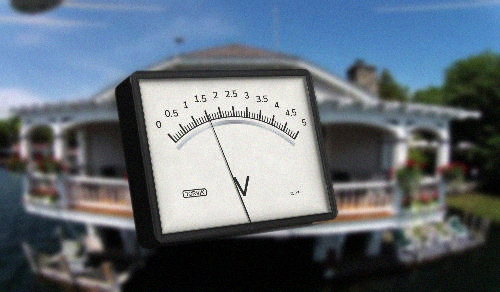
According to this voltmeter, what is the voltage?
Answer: 1.5 V
